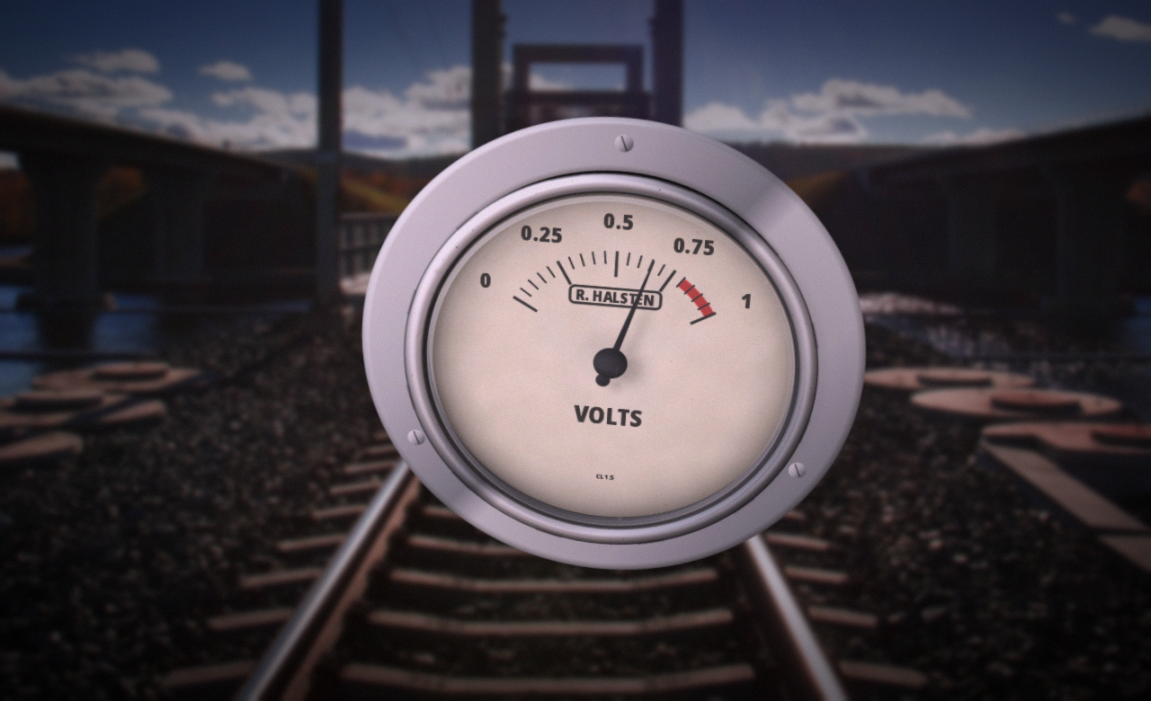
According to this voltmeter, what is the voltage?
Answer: 0.65 V
